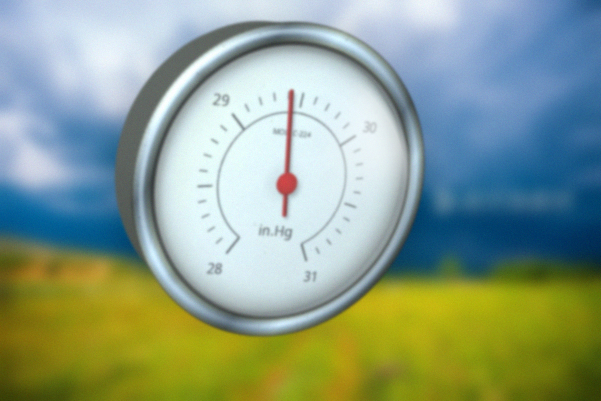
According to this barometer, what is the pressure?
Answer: 29.4 inHg
